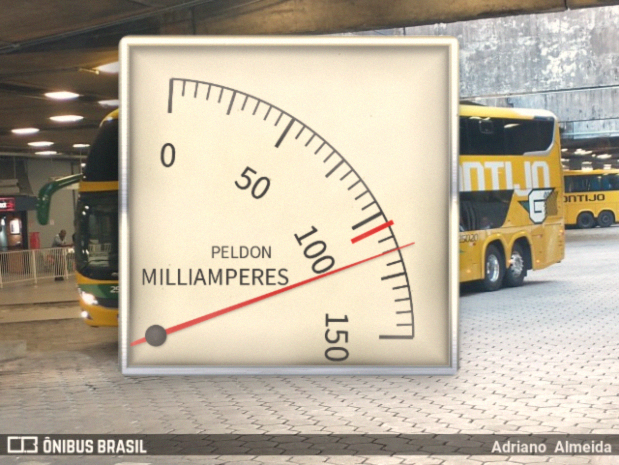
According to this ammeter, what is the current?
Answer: 115 mA
